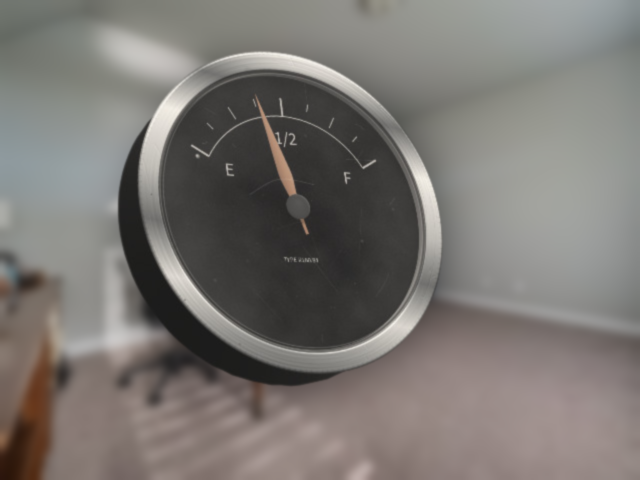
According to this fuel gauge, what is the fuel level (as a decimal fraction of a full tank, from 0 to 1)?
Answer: 0.375
